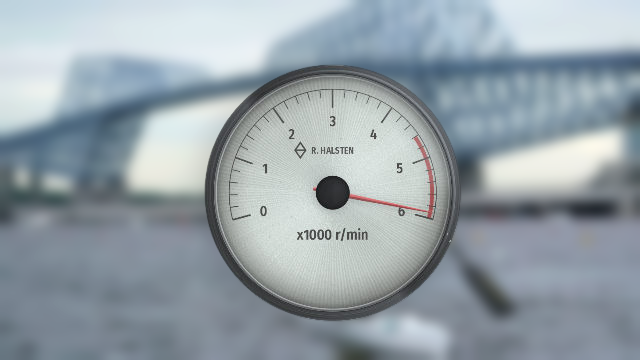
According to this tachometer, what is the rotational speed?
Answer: 5900 rpm
